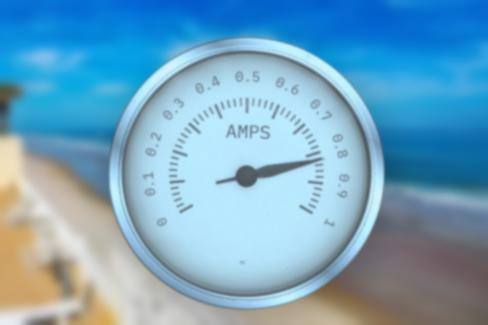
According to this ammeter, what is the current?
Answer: 0.82 A
